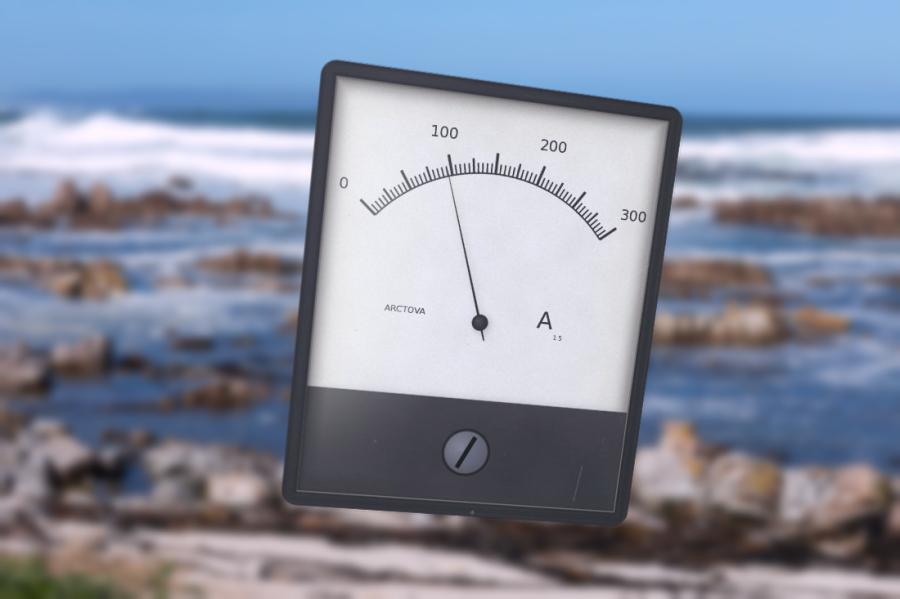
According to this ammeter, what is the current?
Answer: 95 A
